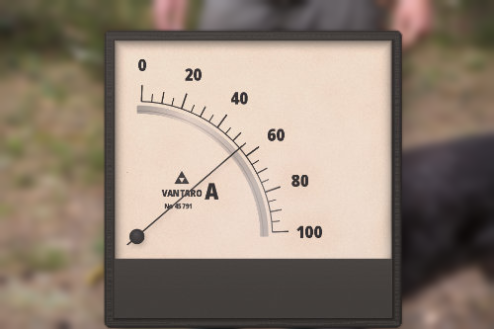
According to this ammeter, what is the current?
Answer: 55 A
